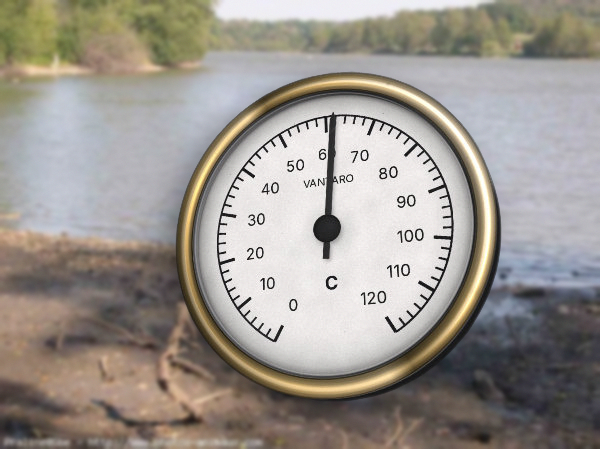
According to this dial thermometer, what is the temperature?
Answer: 62 °C
